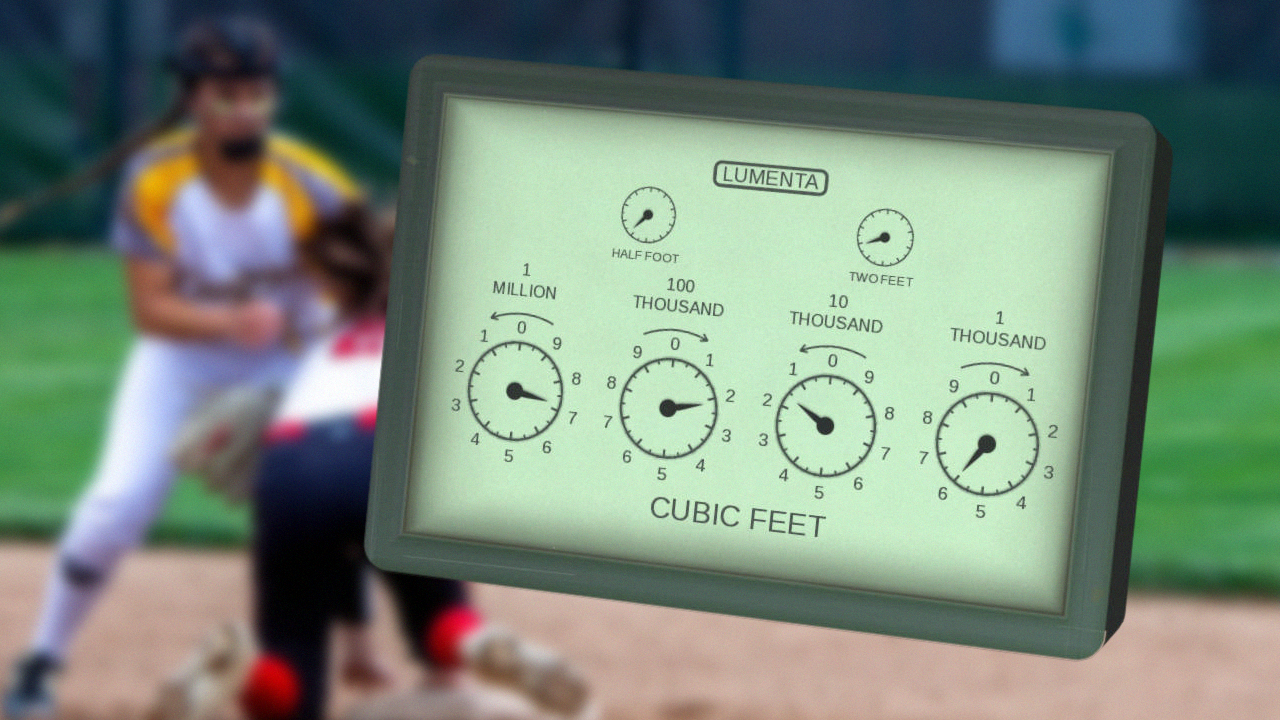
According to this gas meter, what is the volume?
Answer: 721600 ft³
